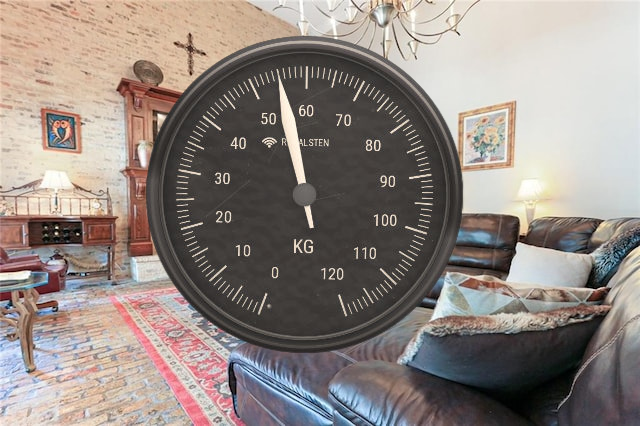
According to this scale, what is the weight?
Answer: 55 kg
